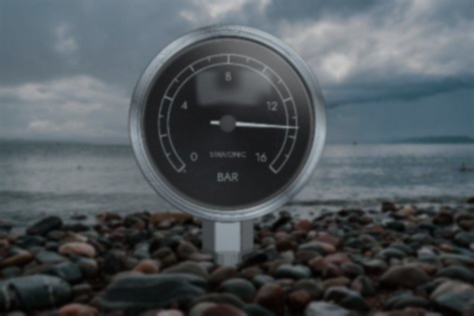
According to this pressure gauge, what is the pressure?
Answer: 13.5 bar
